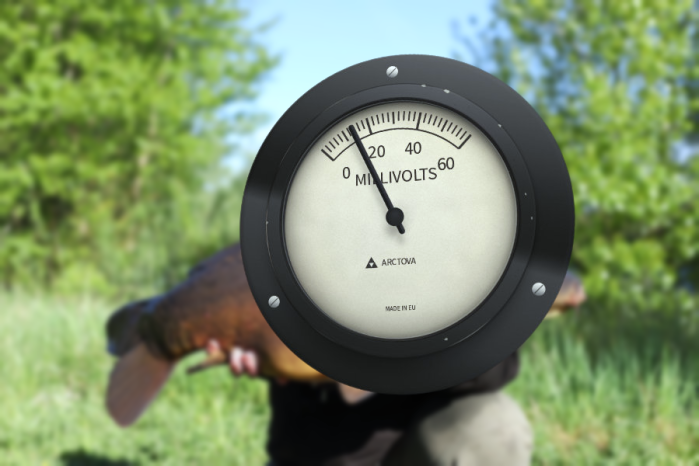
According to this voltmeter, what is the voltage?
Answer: 14 mV
